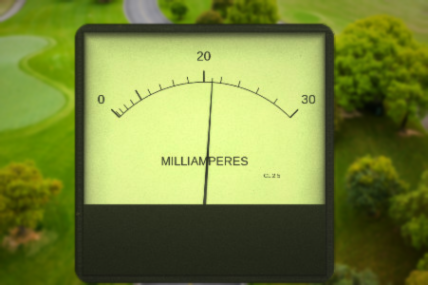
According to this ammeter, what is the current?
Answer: 21 mA
